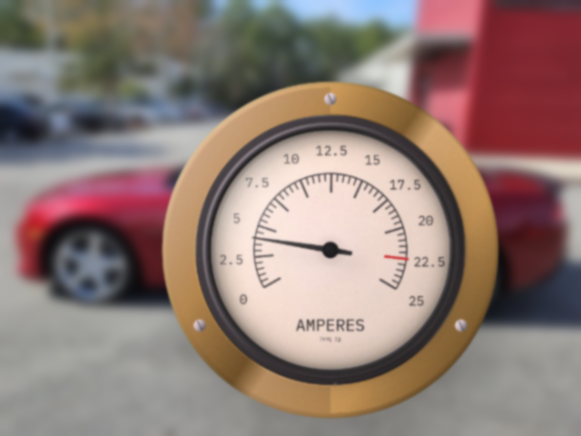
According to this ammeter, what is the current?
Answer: 4 A
